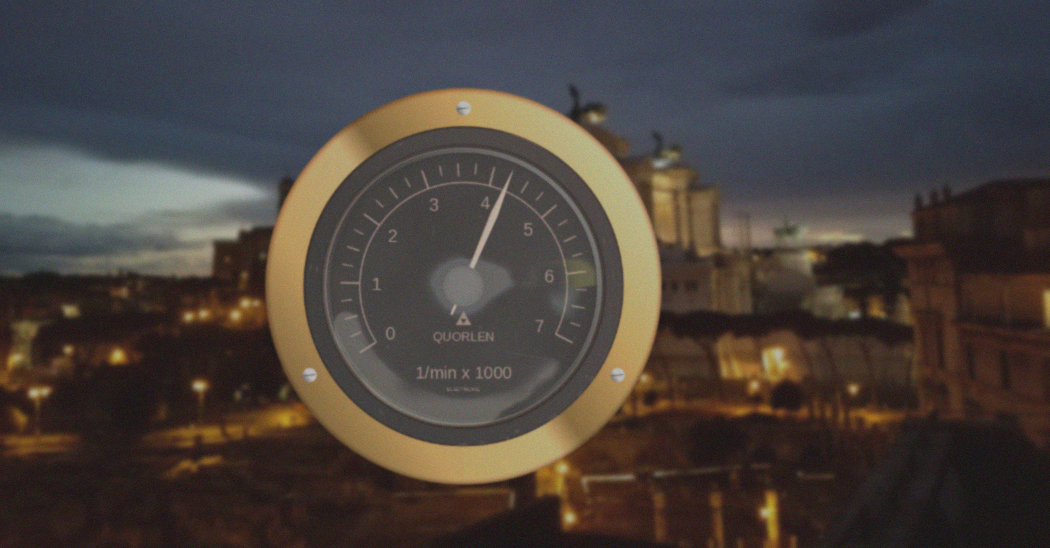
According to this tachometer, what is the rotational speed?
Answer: 4250 rpm
